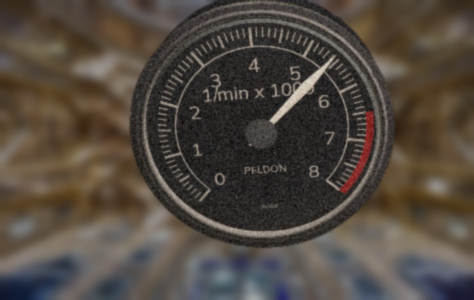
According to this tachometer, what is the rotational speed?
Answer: 5400 rpm
